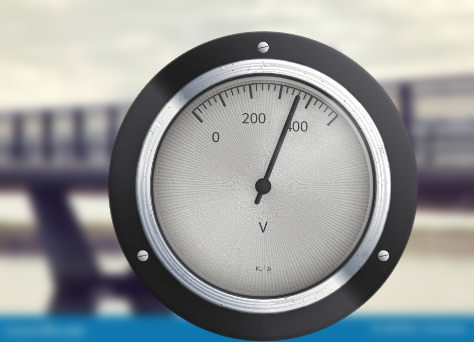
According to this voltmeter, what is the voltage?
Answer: 360 V
